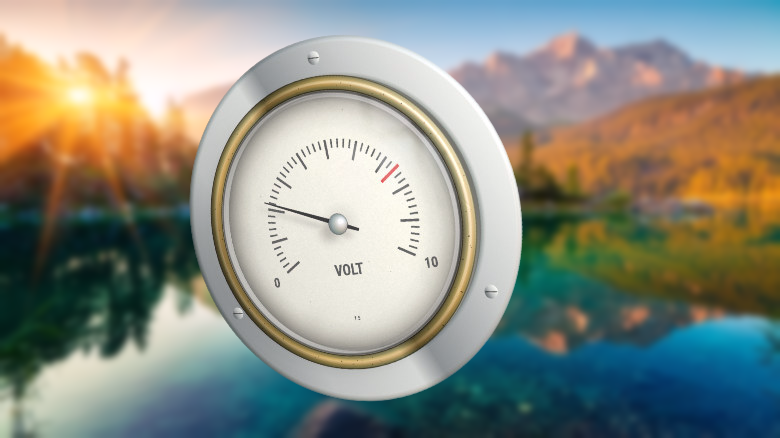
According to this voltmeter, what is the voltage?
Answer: 2.2 V
